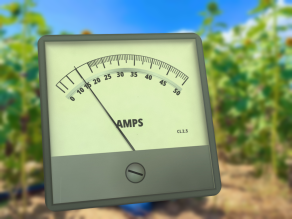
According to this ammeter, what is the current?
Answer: 15 A
